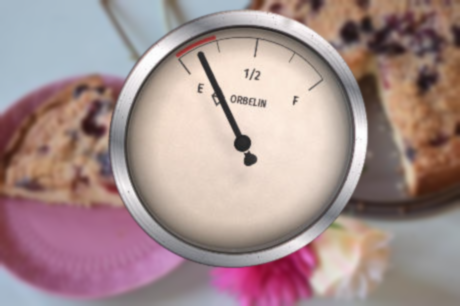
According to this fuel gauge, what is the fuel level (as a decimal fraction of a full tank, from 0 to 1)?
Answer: 0.125
